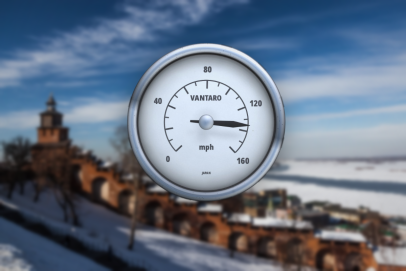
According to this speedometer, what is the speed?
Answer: 135 mph
